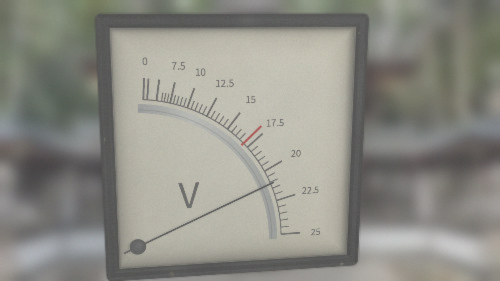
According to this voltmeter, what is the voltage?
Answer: 21 V
